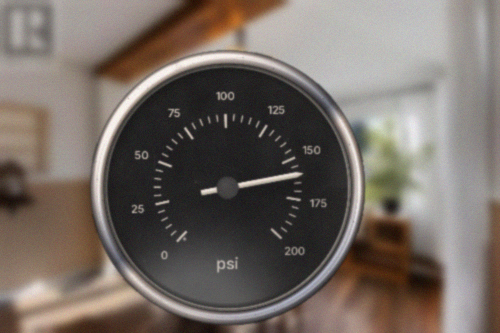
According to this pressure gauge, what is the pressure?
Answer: 160 psi
